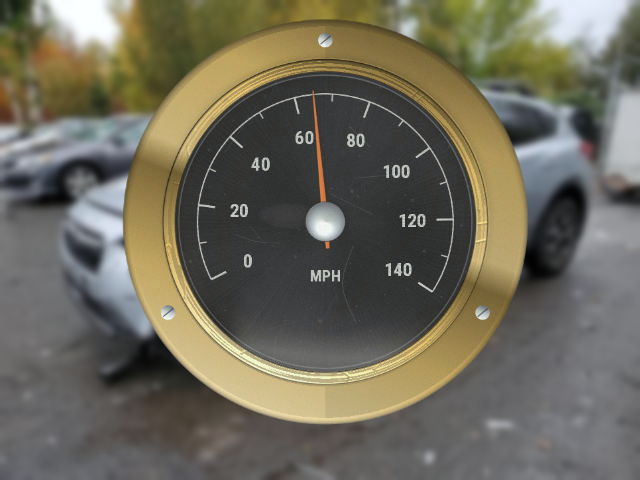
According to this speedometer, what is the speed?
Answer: 65 mph
